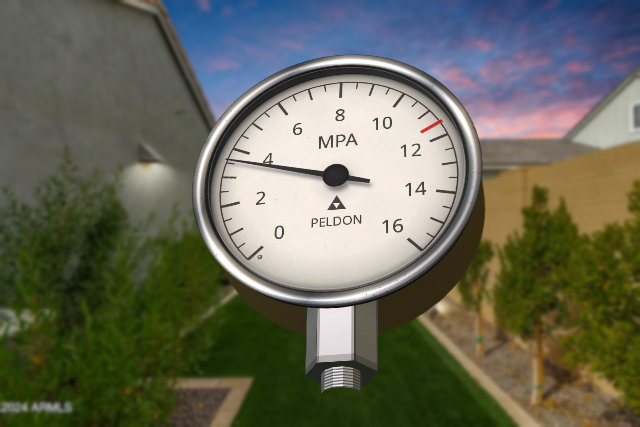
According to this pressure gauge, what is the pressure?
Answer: 3.5 MPa
